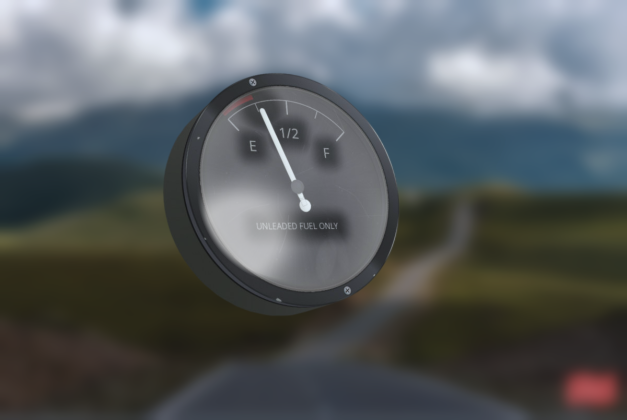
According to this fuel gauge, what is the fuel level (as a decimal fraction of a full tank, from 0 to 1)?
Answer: 0.25
